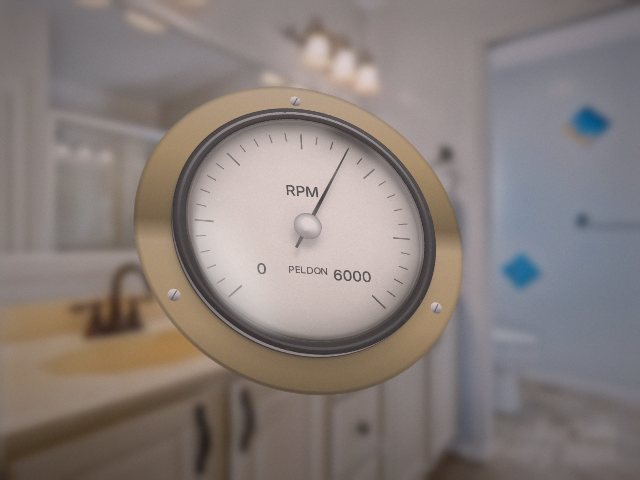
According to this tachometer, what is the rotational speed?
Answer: 3600 rpm
